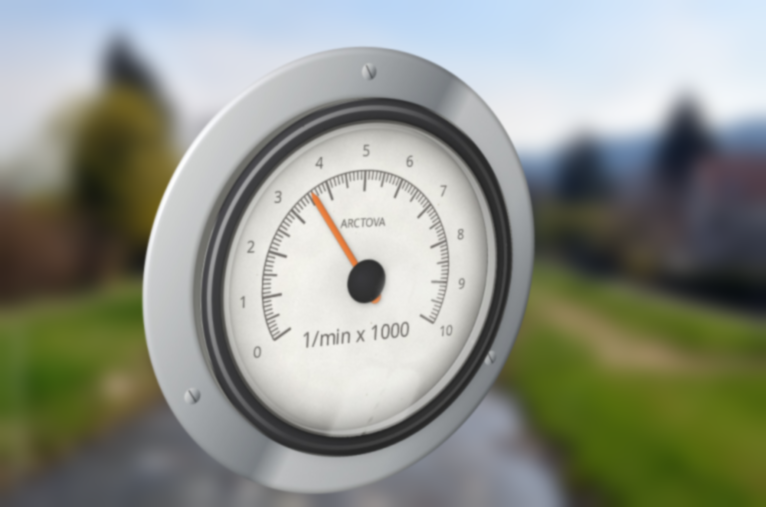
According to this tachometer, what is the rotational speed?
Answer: 3500 rpm
